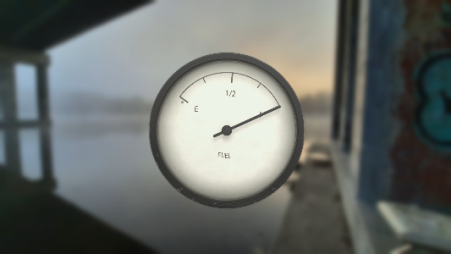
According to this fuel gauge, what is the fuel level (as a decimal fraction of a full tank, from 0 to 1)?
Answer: 1
